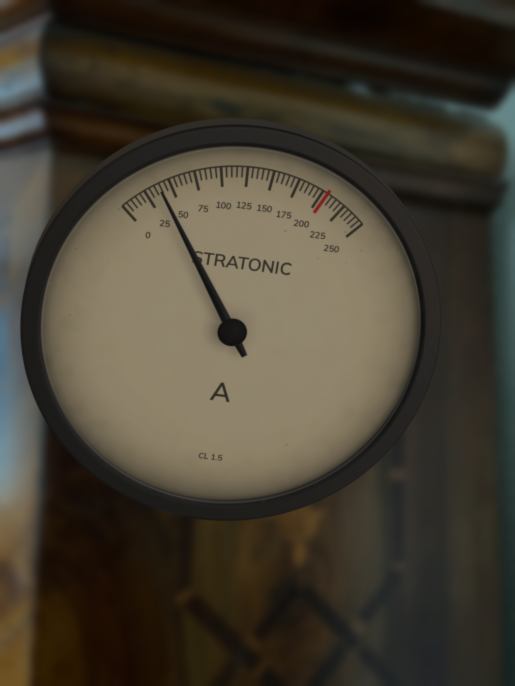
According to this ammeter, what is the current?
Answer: 40 A
